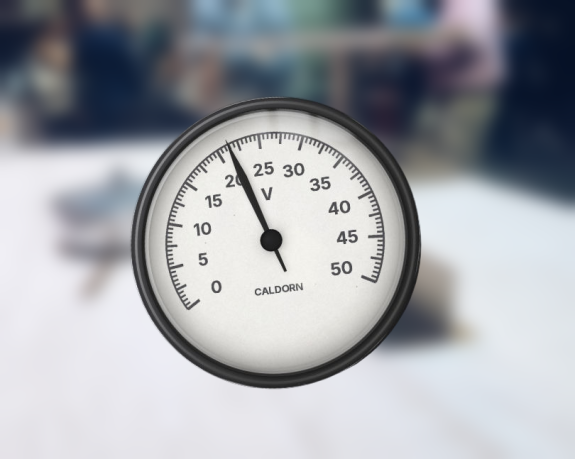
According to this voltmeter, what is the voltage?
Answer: 21.5 V
